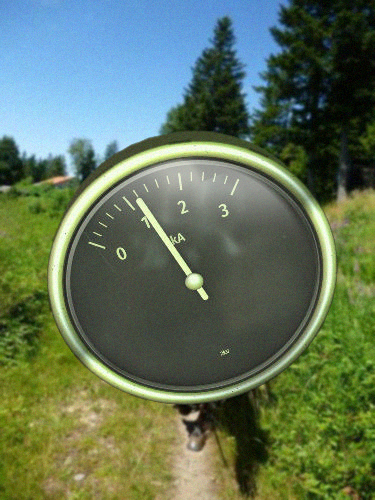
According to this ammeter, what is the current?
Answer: 1.2 kA
